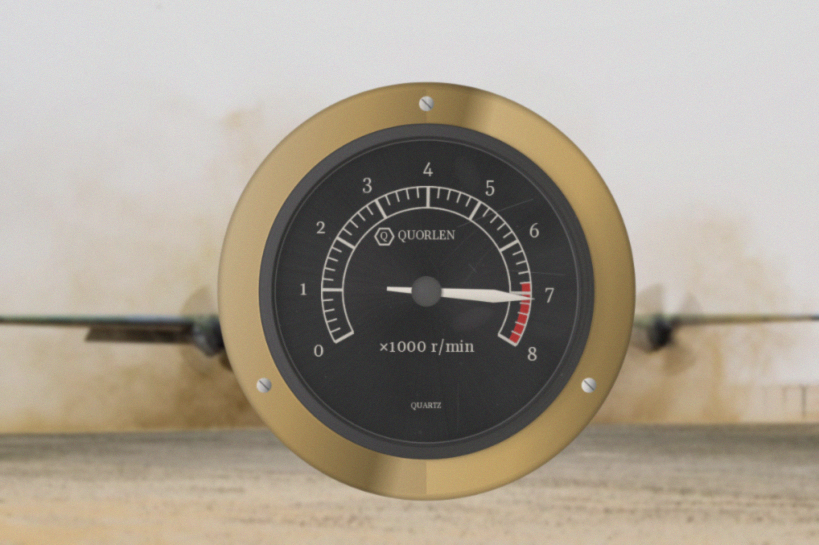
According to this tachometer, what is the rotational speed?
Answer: 7100 rpm
